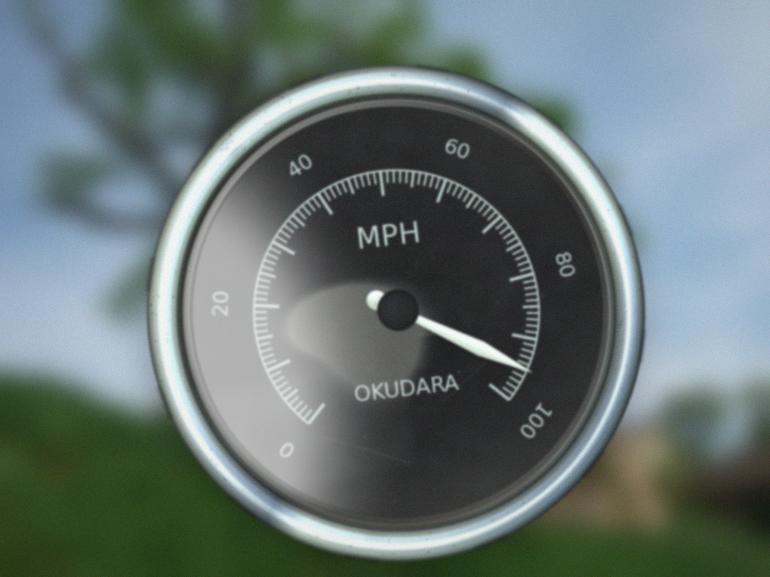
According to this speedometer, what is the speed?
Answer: 95 mph
